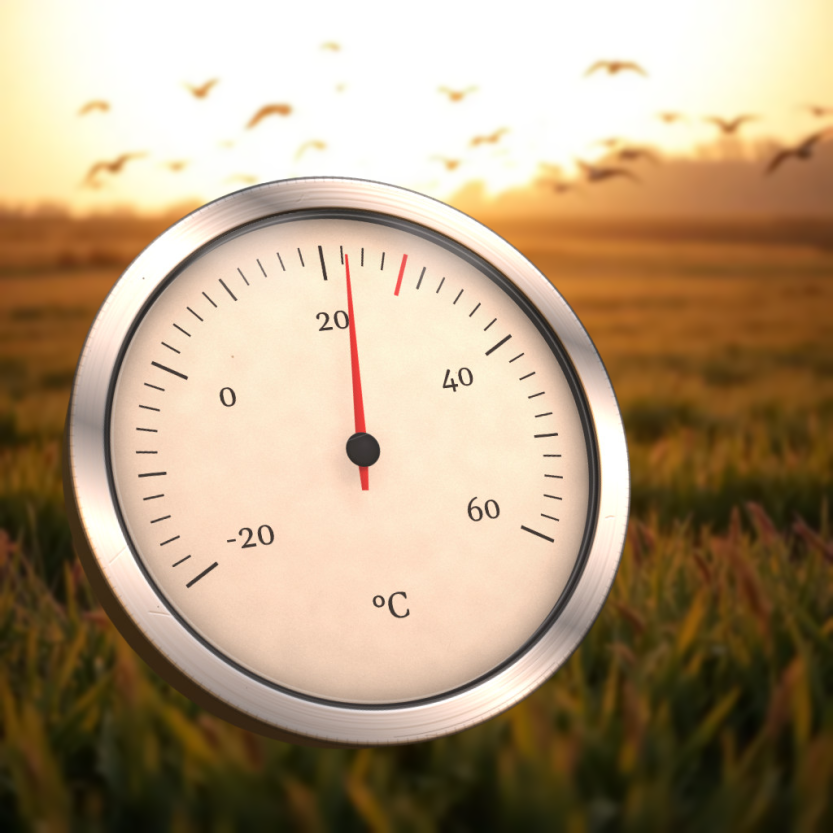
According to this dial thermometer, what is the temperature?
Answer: 22 °C
